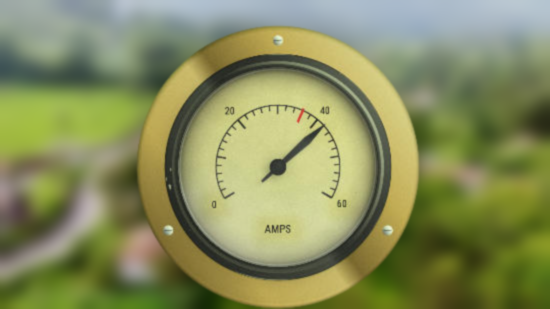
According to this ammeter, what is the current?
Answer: 42 A
